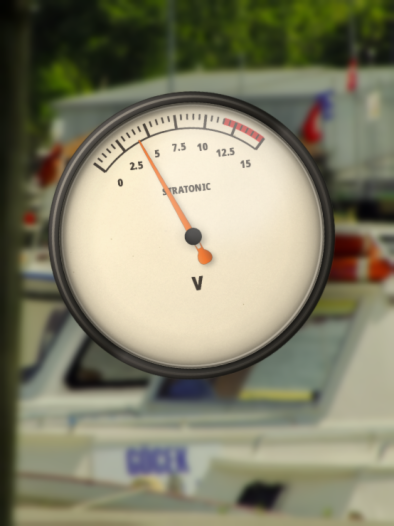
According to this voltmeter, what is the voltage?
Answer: 4 V
